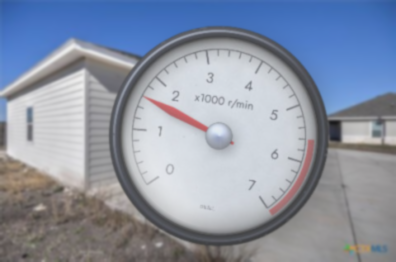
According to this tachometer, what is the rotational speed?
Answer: 1600 rpm
